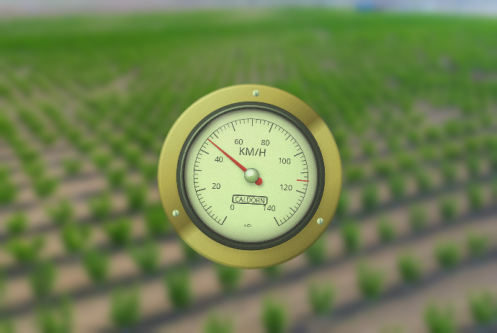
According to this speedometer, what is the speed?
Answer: 46 km/h
